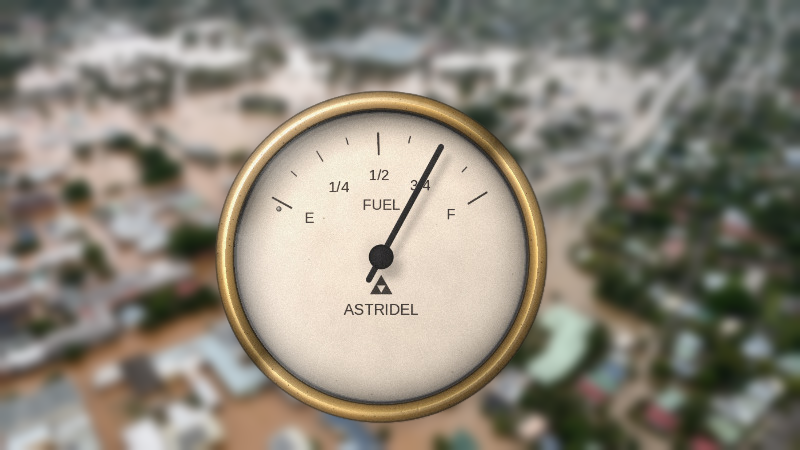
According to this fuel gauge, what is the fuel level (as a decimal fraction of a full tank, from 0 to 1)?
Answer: 0.75
